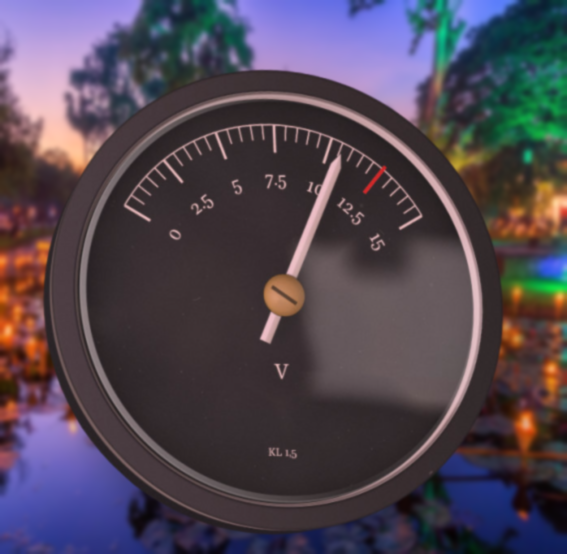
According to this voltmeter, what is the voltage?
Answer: 10.5 V
